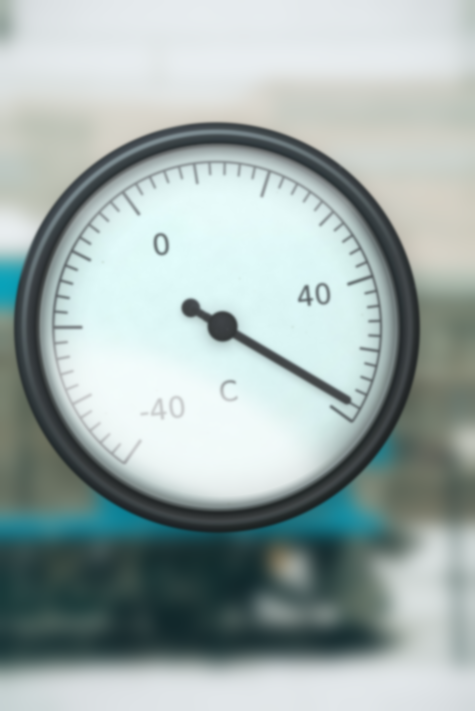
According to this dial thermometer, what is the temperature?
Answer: 58 °C
